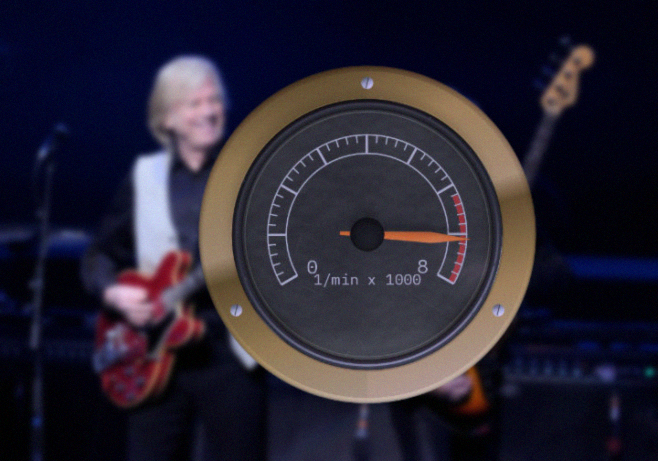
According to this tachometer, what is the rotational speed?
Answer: 7100 rpm
